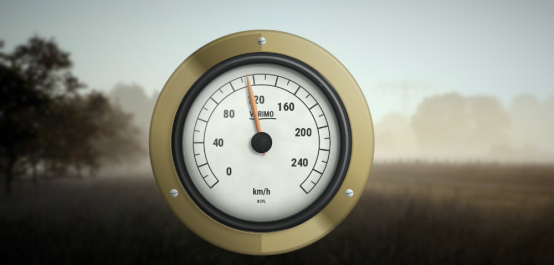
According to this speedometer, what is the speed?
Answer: 115 km/h
